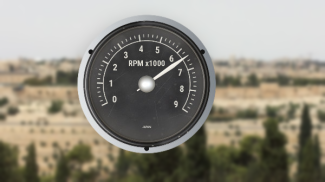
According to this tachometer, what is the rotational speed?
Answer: 6400 rpm
